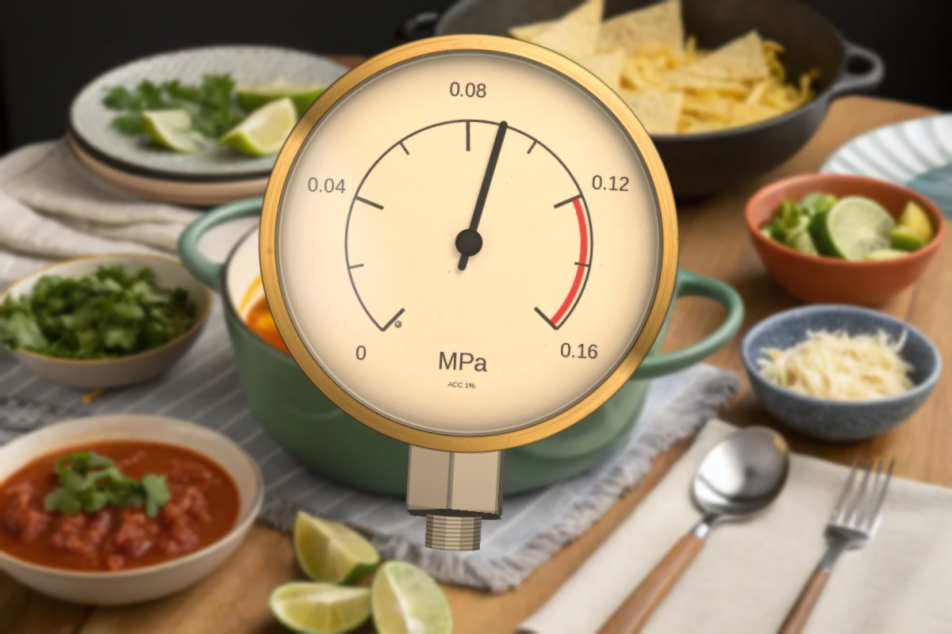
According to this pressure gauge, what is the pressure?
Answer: 0.09 MPa
